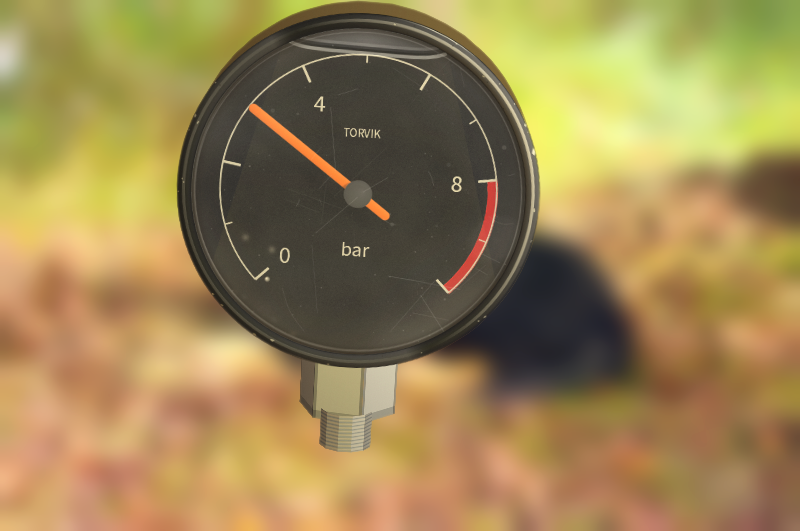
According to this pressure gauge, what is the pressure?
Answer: 3 bar
